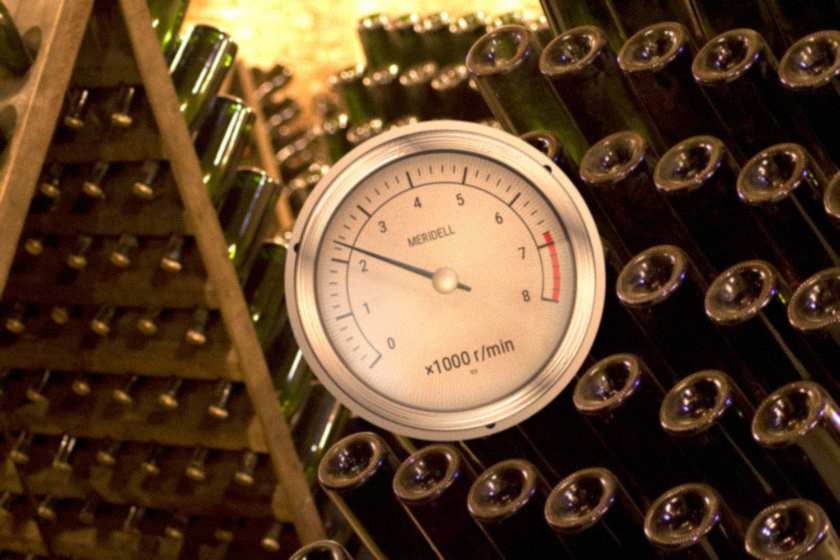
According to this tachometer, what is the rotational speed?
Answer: 2300 rpm
